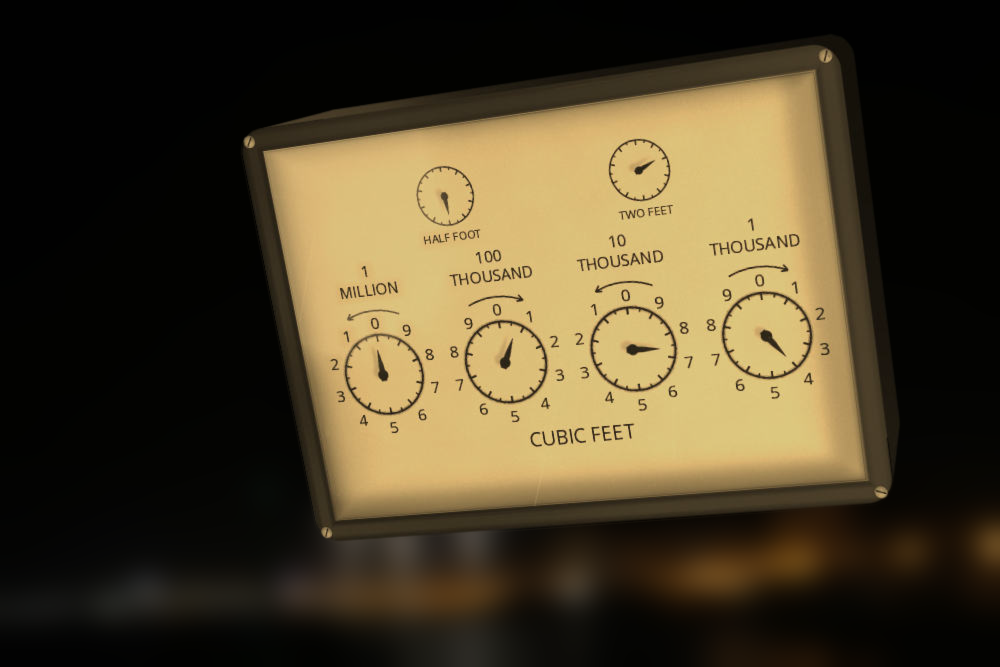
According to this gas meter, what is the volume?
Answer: 7400 ft³
